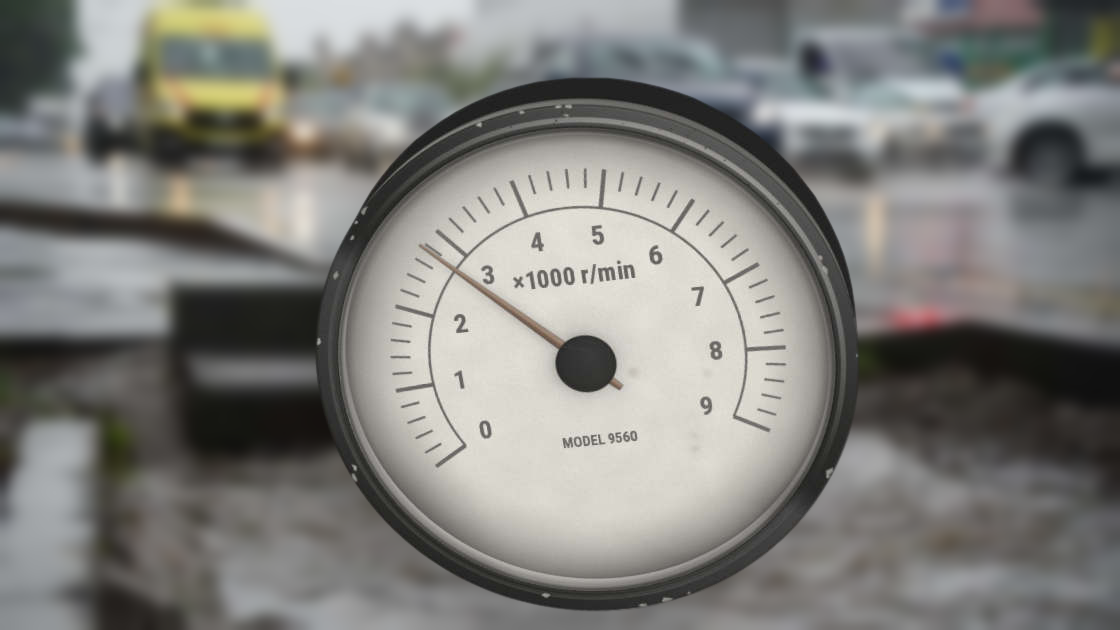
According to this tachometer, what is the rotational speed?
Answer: 2800 rpm
